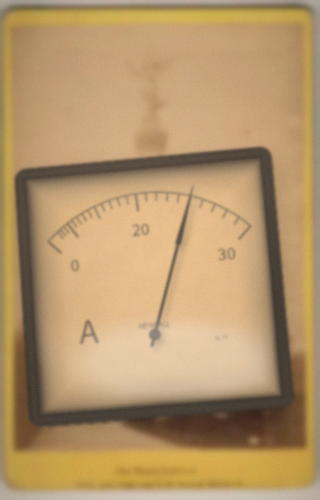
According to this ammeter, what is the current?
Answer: 25 A
